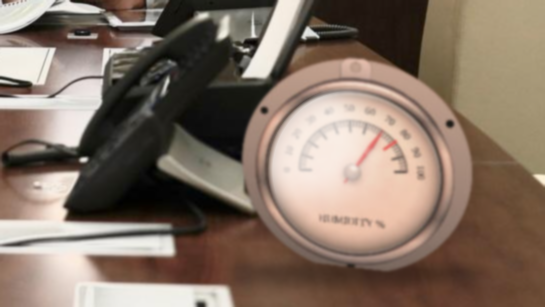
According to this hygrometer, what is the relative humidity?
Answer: 70 %
